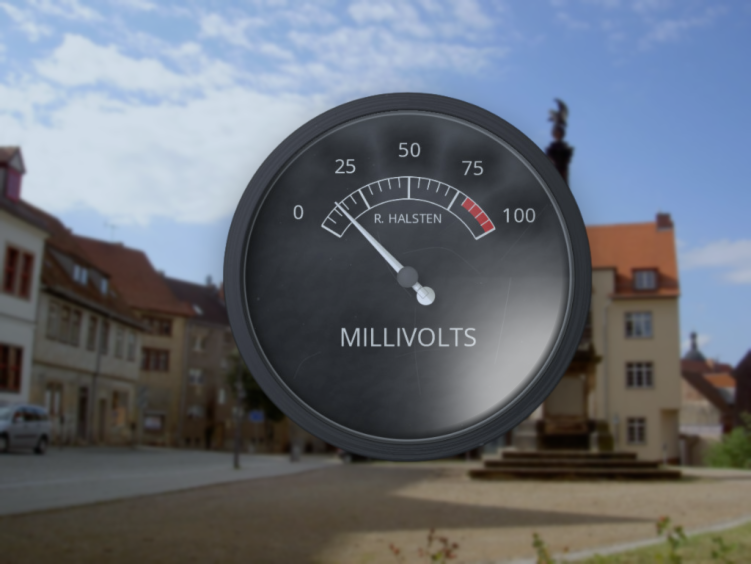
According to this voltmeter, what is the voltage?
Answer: 12.5 mV
